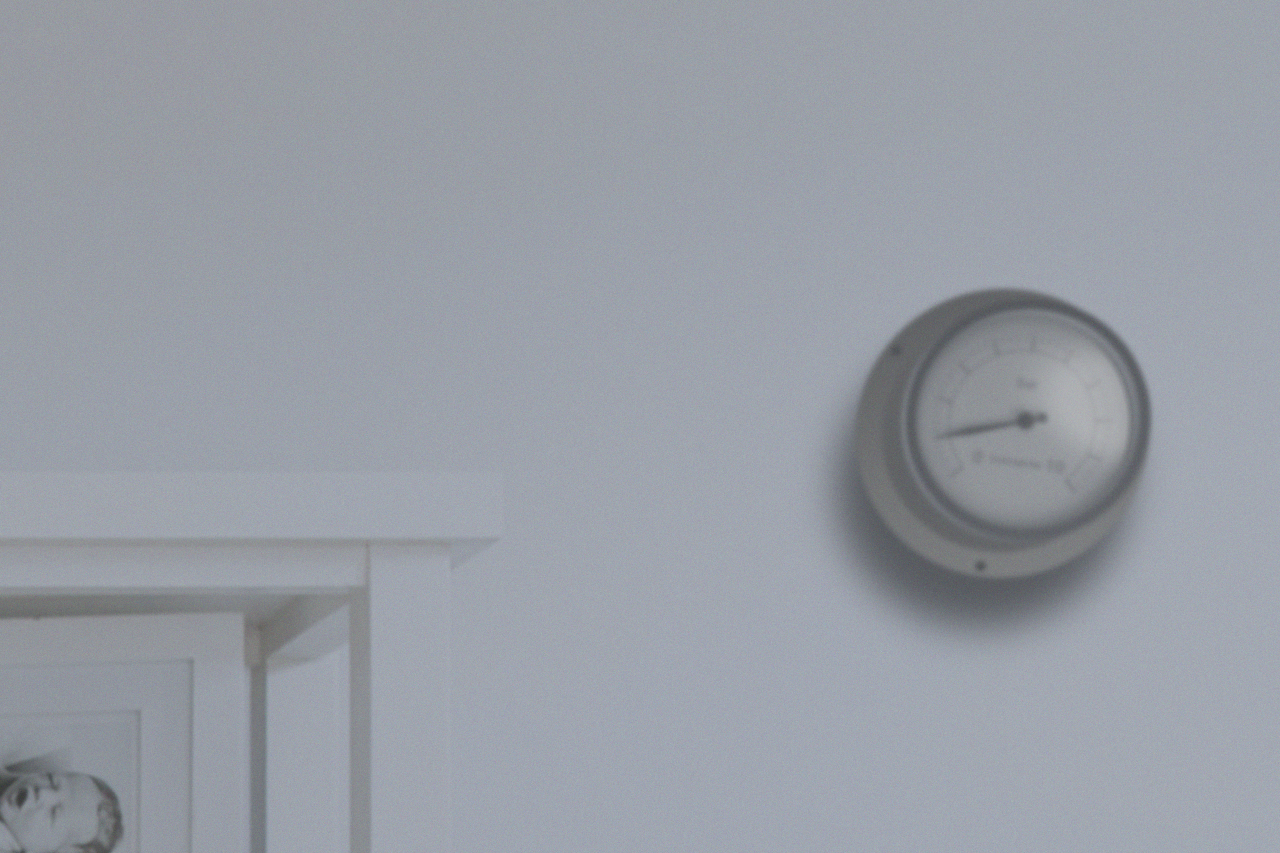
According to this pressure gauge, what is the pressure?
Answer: 1 bar
